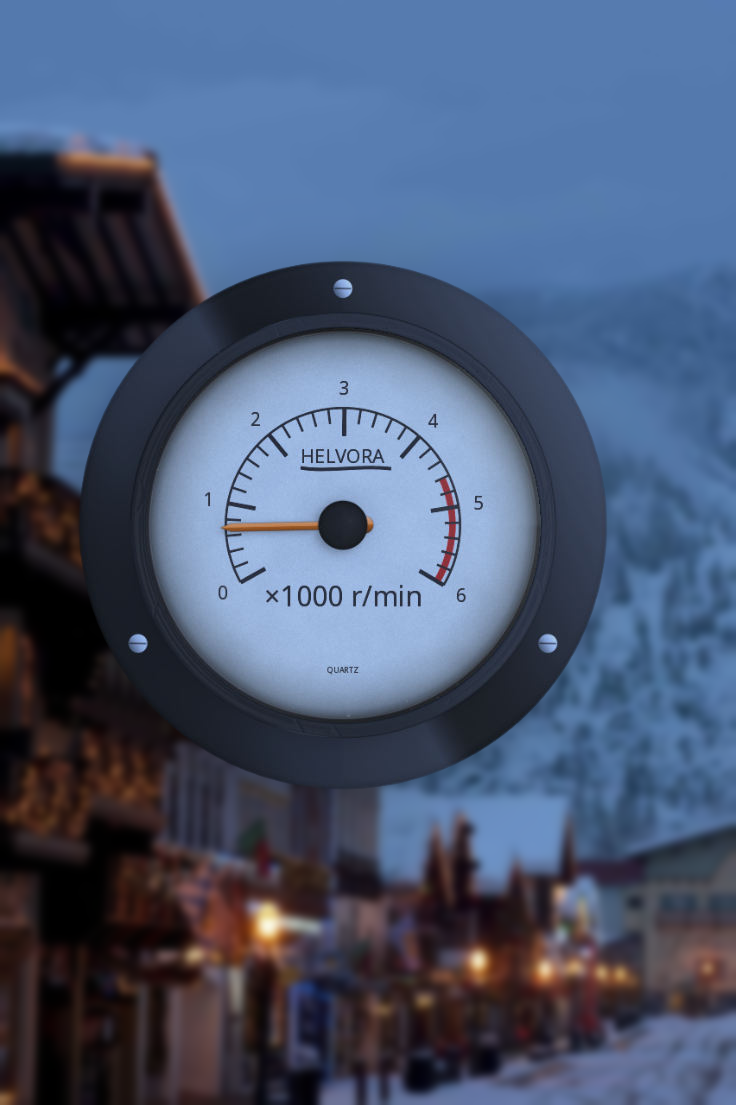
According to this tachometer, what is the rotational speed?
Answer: 700 rpm
